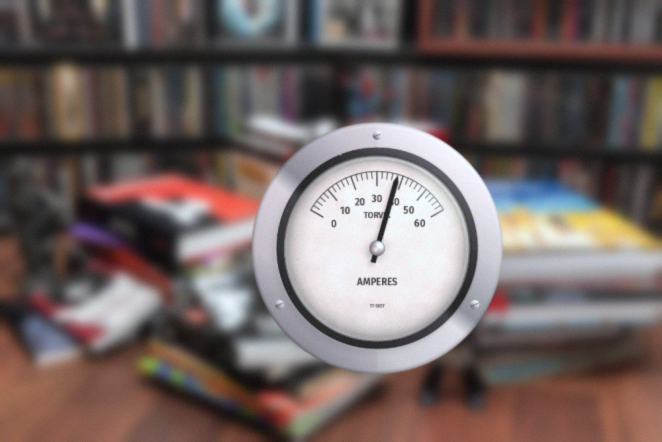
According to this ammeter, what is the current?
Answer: 38 A
